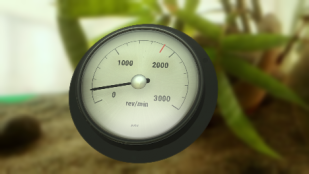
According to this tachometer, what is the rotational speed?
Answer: 200 rpm
